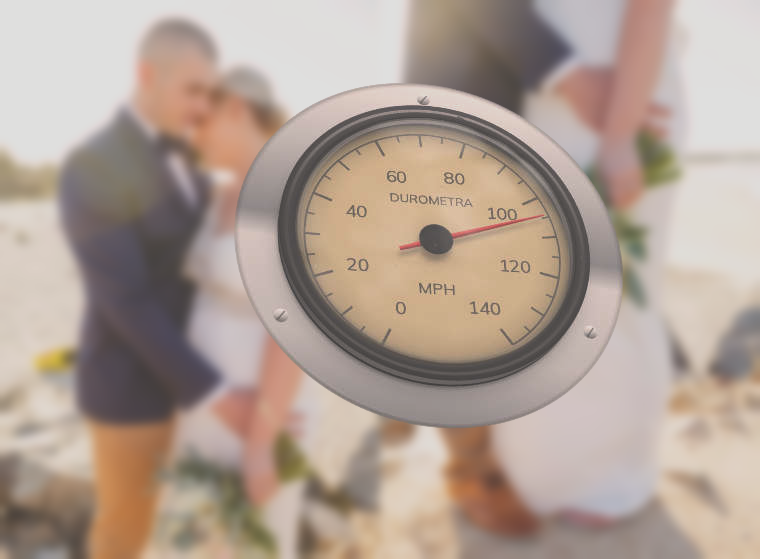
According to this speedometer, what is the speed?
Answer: 105 mph
